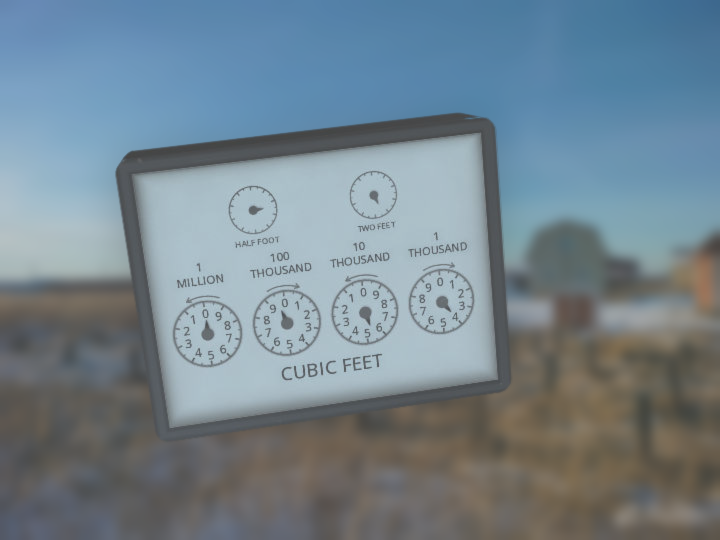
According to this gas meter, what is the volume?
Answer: 995400 ft³
